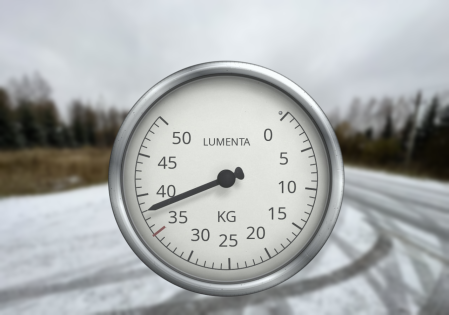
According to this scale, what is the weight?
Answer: 38 kg
